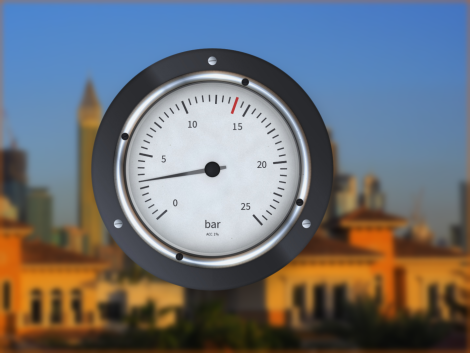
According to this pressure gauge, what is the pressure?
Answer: 3 bar
